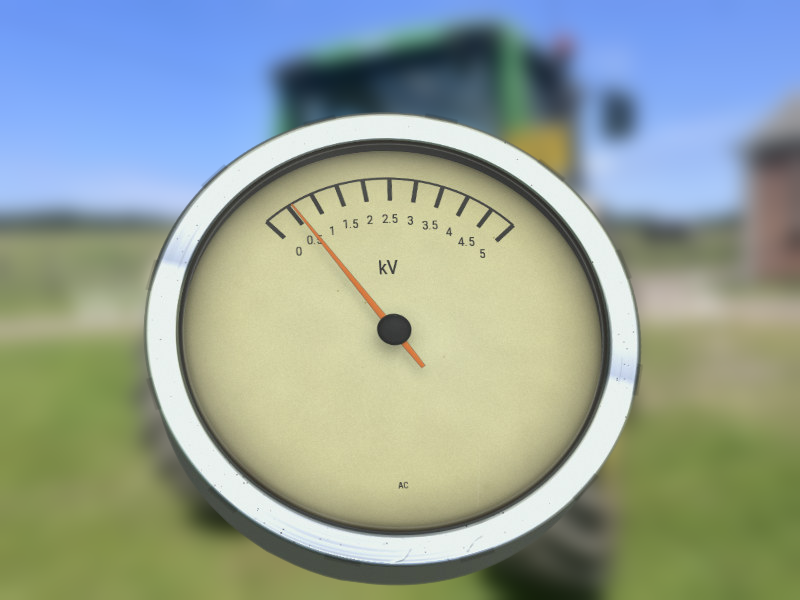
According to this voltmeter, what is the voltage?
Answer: 0.5 kV
